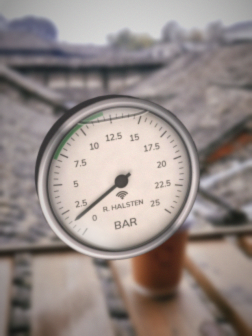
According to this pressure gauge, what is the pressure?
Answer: 1.5 bar
